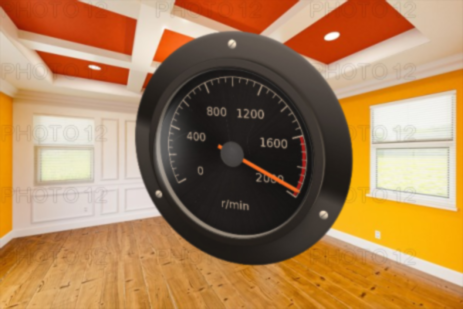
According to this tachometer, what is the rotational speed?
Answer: 1950 rpm
